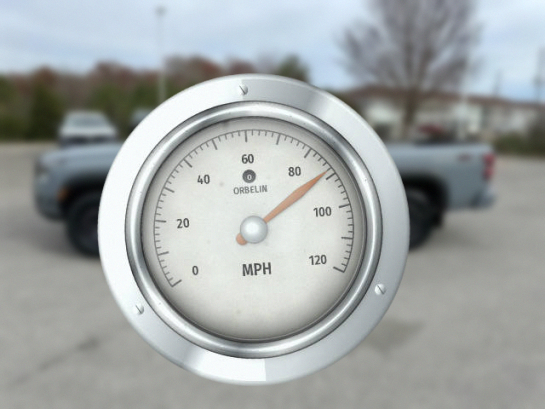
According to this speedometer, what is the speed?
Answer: 88 mph
